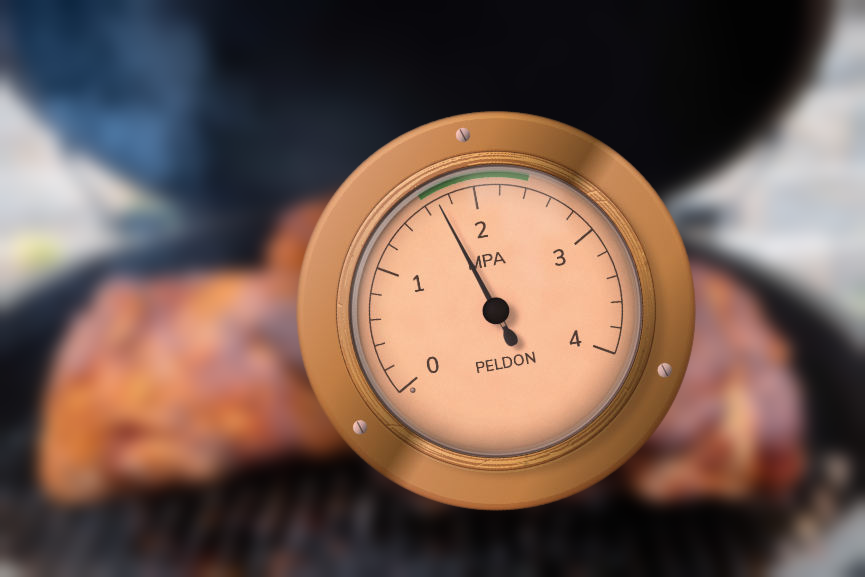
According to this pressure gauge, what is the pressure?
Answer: 1.7 MPa
